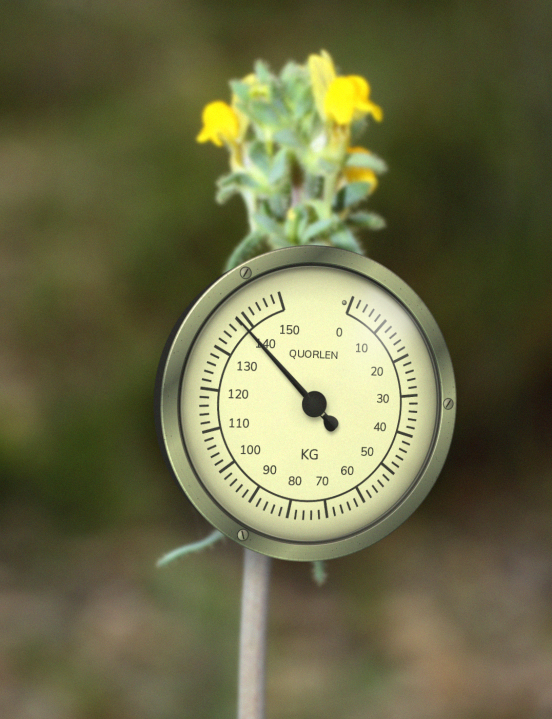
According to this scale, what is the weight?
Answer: 138 kg
